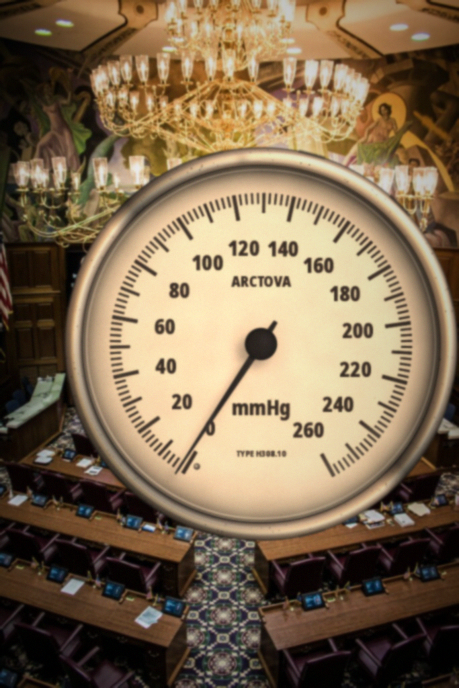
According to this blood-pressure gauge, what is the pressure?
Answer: 2 mmHg
